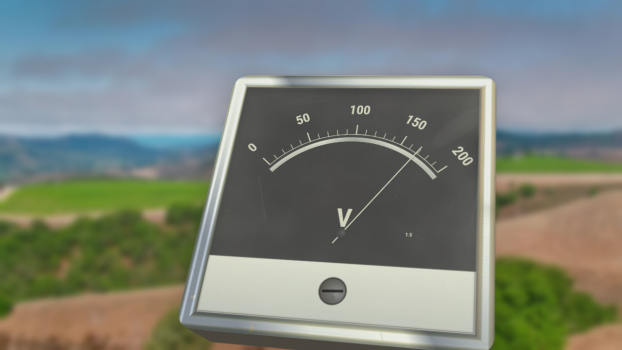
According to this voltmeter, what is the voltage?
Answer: 170 V
